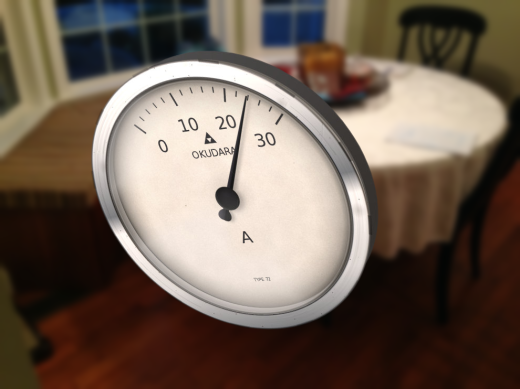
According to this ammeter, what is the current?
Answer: 24 A
